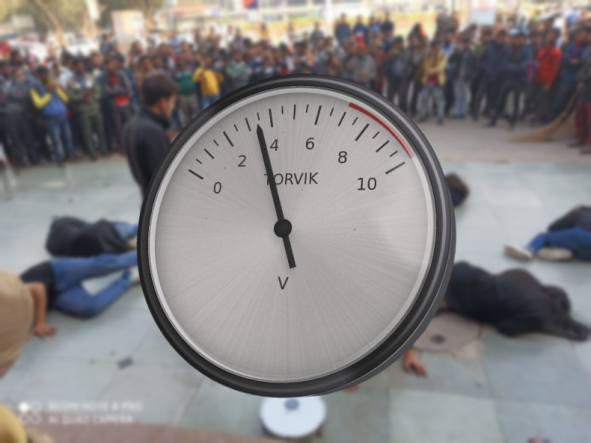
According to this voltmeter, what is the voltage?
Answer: 3.5 V
